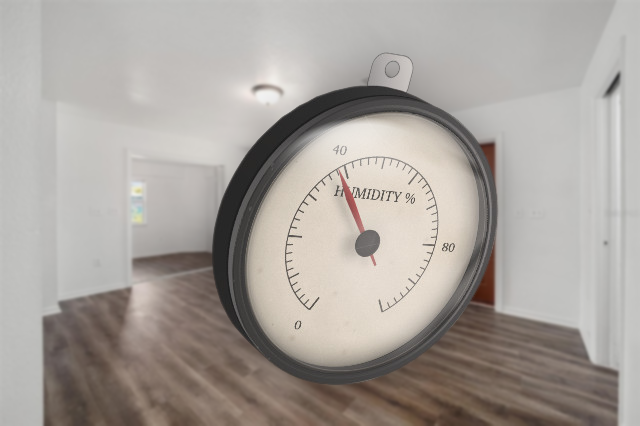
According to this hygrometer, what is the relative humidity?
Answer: 38 %
